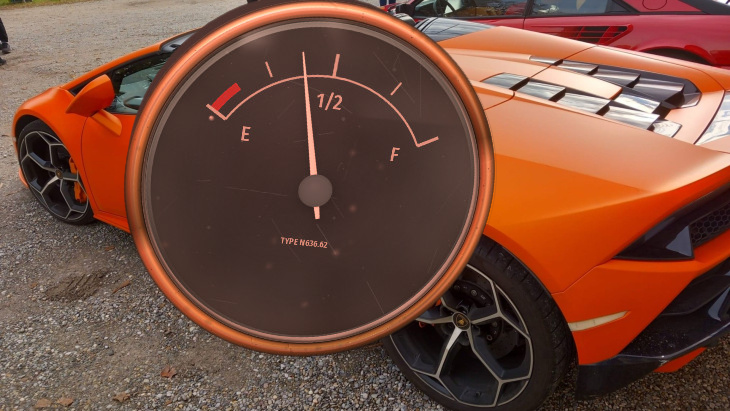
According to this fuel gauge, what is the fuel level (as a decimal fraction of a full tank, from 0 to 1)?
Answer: 0.375
